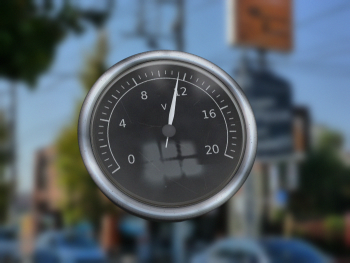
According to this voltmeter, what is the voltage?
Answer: 11.5 V
